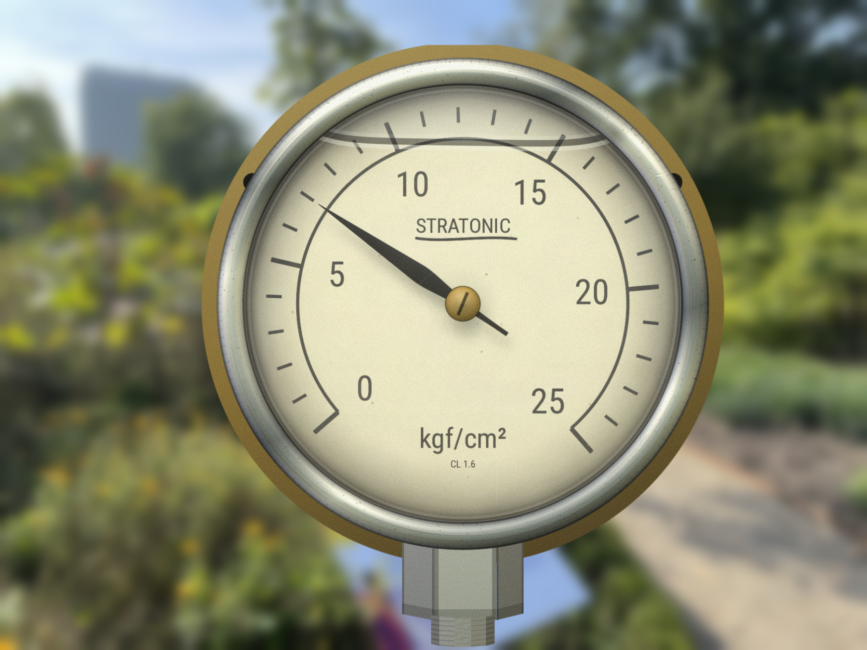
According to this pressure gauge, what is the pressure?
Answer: 7 kg/cm²
